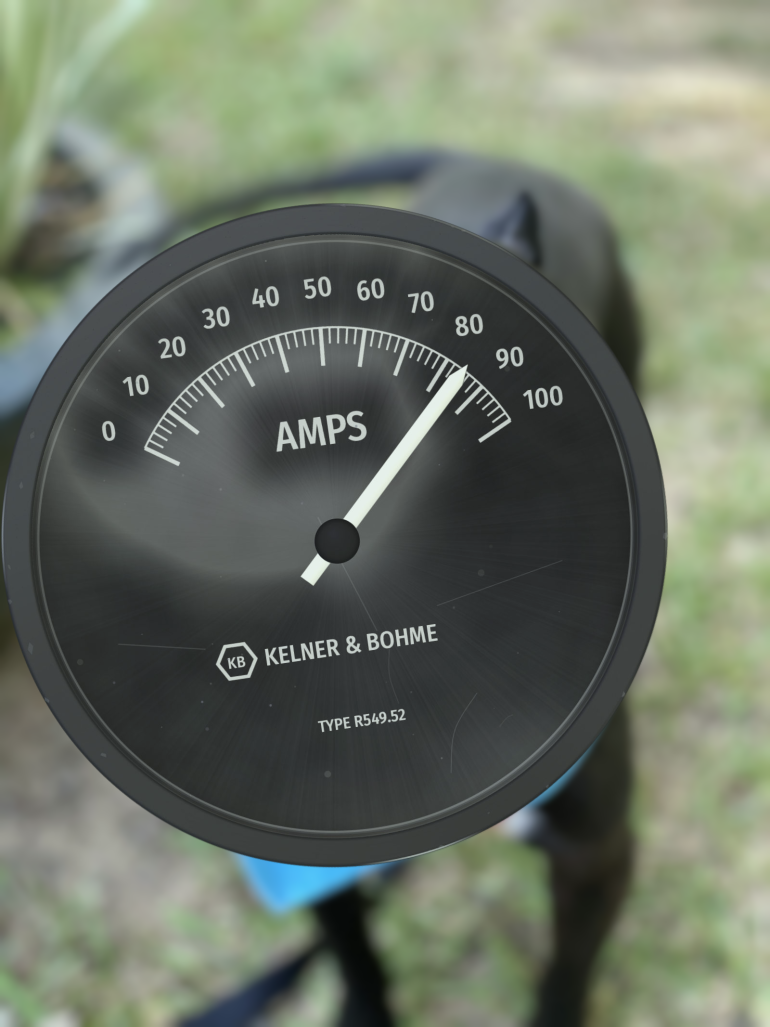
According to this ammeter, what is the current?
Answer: 84 A
